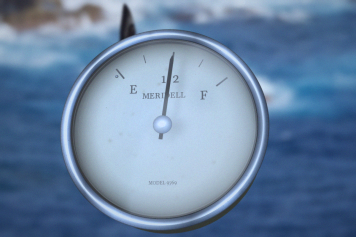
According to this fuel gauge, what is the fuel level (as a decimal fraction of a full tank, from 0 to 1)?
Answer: 0.5
